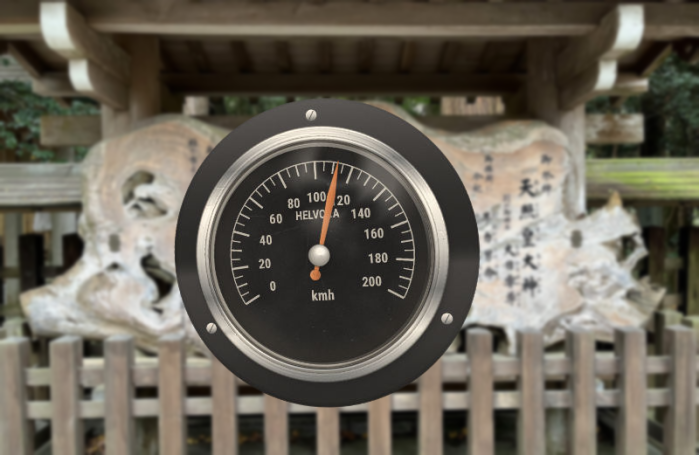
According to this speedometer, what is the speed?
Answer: 112.5 km/h
